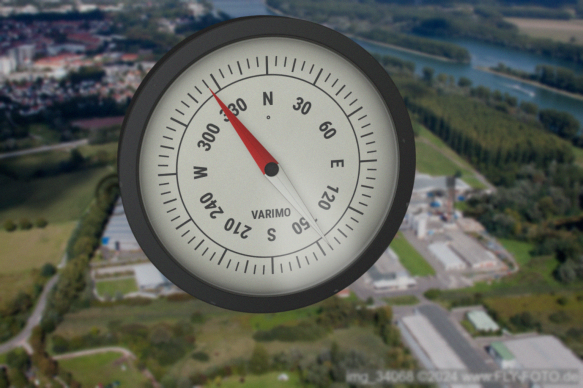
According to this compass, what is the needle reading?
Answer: 325 °
